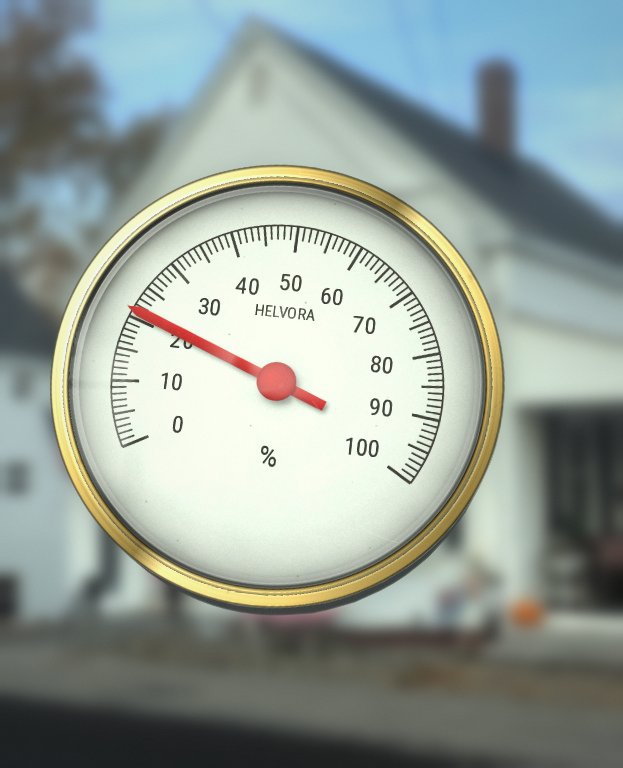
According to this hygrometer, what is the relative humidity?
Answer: 21 %
